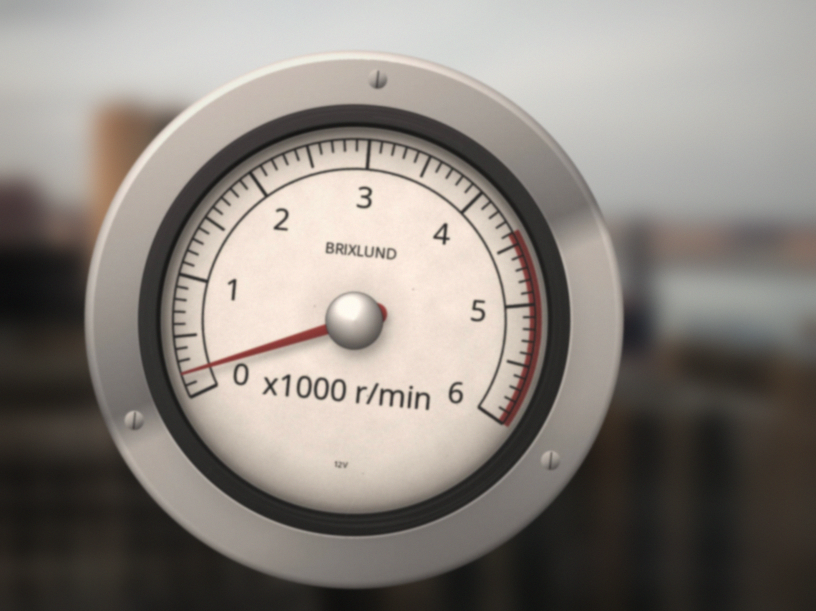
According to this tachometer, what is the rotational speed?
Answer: 200 rpm
